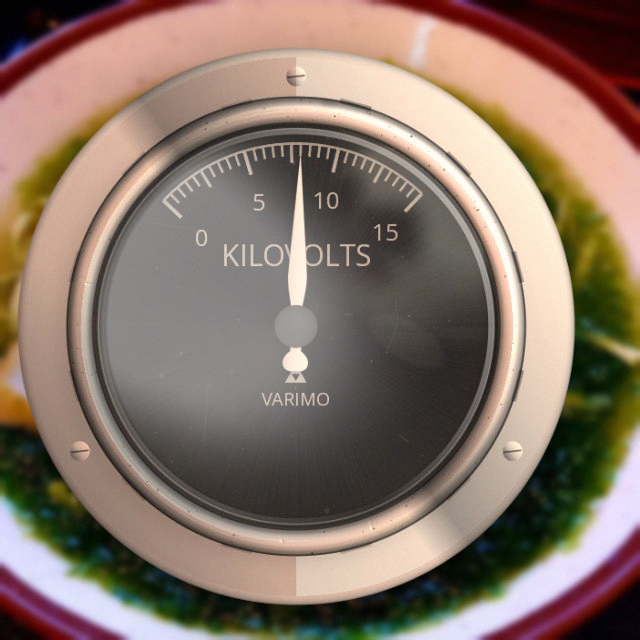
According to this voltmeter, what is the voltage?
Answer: 8 kV
